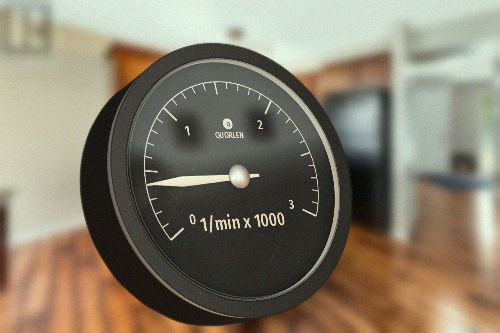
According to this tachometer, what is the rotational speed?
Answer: 400 rpm
